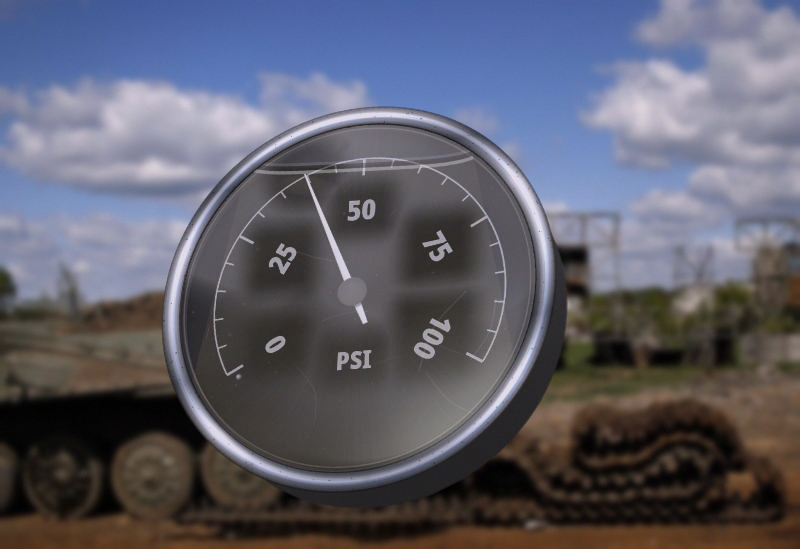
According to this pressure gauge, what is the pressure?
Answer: 40 psi
